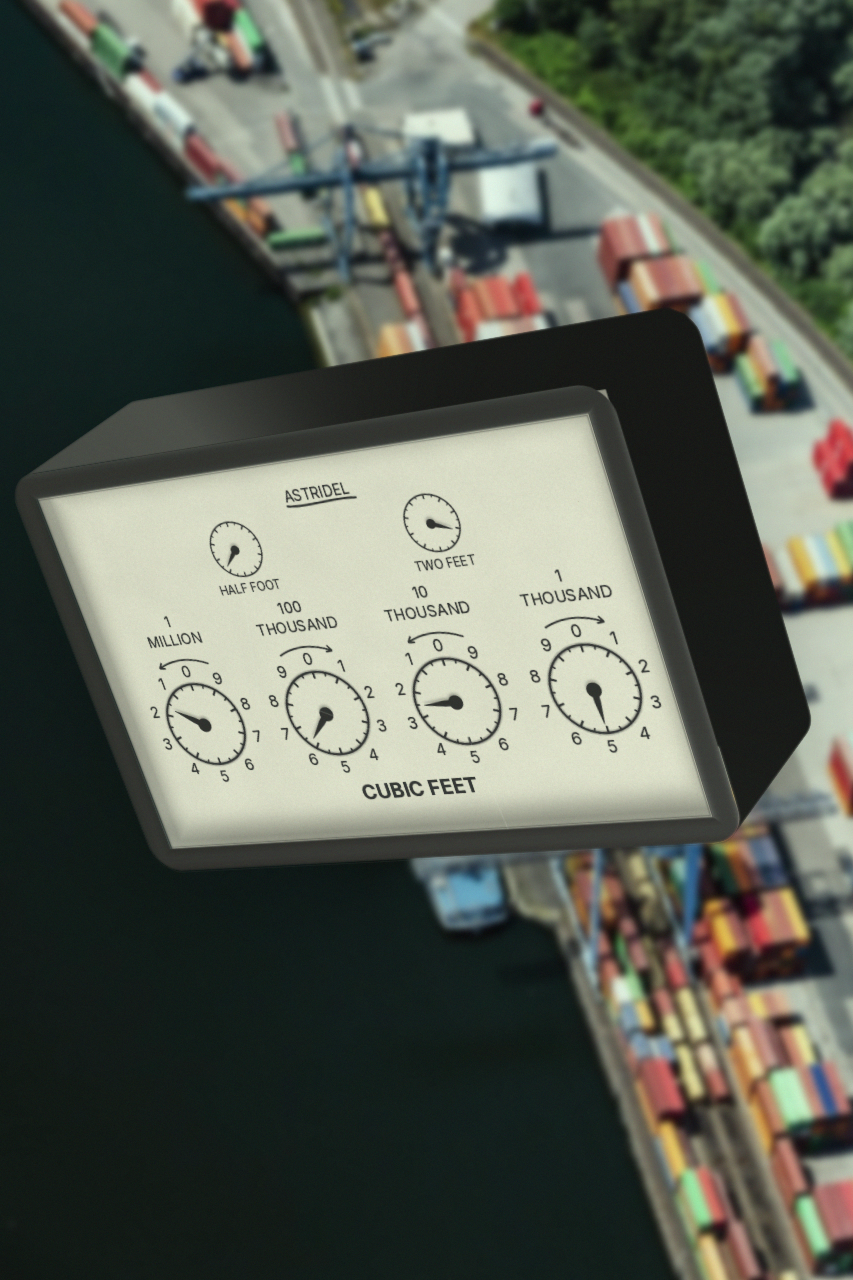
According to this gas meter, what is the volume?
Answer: 162500 ft³
